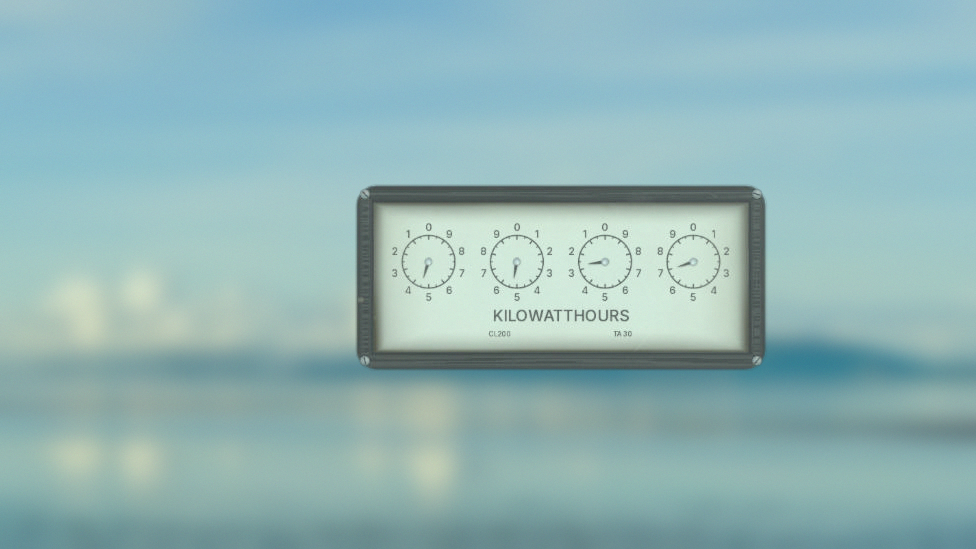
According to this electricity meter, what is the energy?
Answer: 4527 kWh
